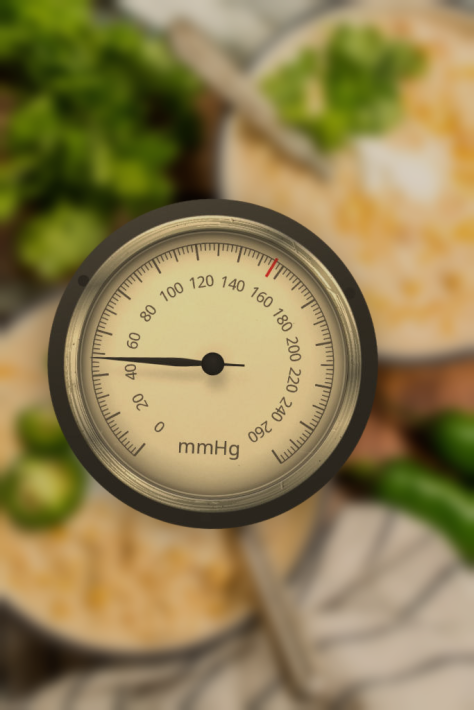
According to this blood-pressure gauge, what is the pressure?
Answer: 48 mmHg
